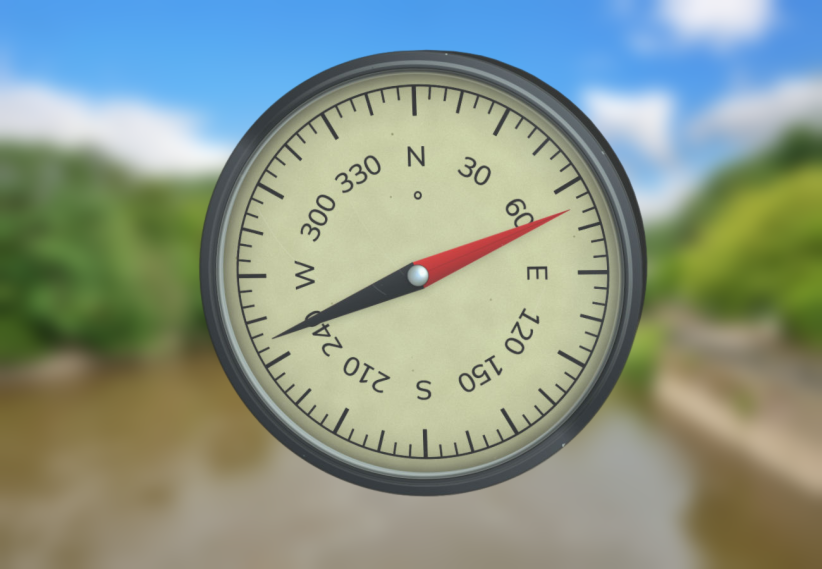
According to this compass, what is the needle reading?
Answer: 67.5 °
